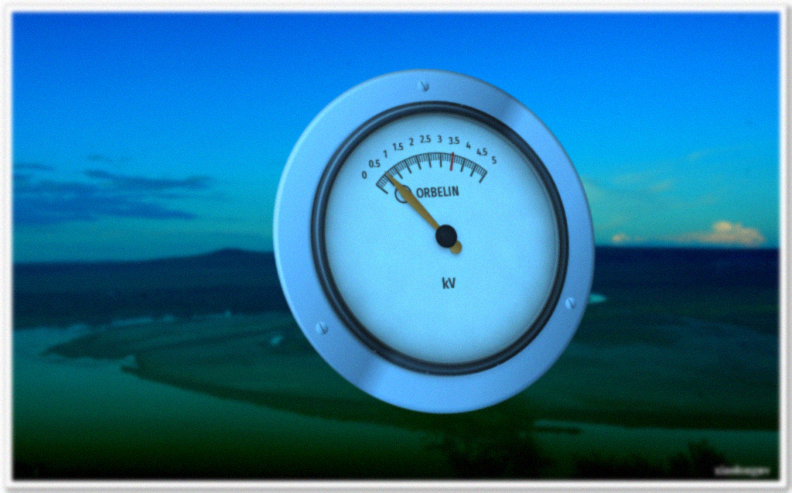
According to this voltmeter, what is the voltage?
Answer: 0.5 kV
